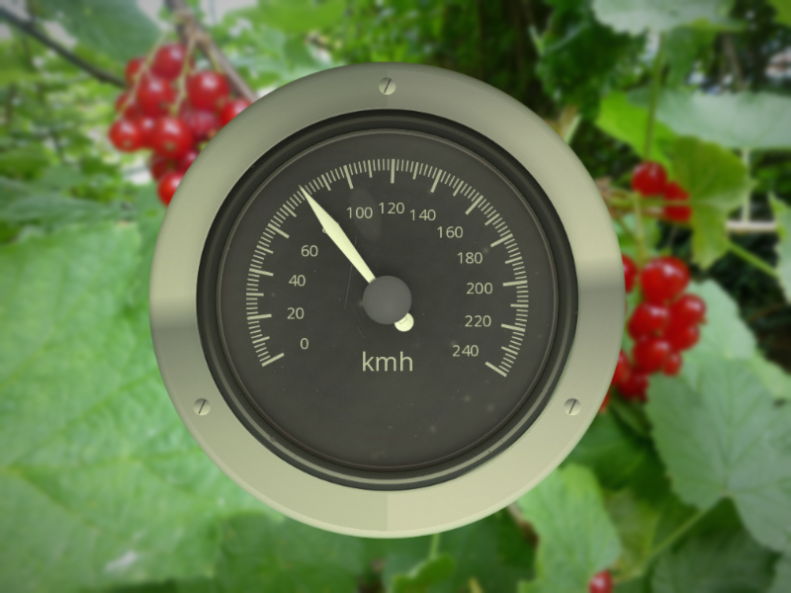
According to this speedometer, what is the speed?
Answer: 80 km/h
